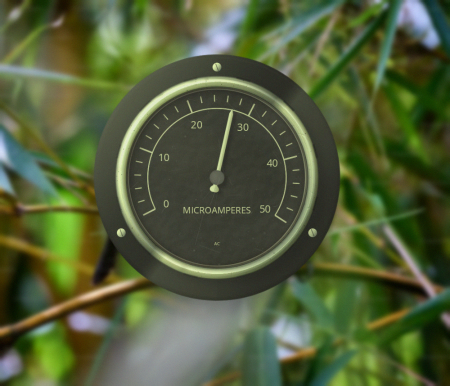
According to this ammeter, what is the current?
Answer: 27 µA
